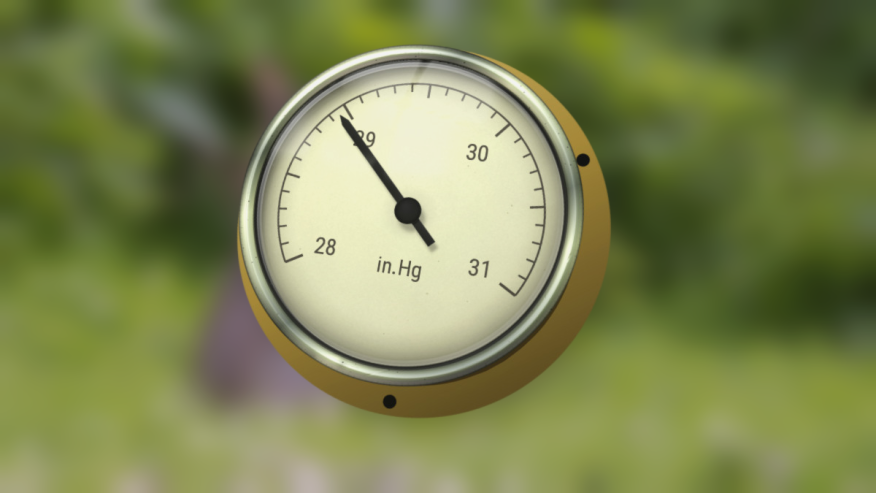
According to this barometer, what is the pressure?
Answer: 28.95 inHg
